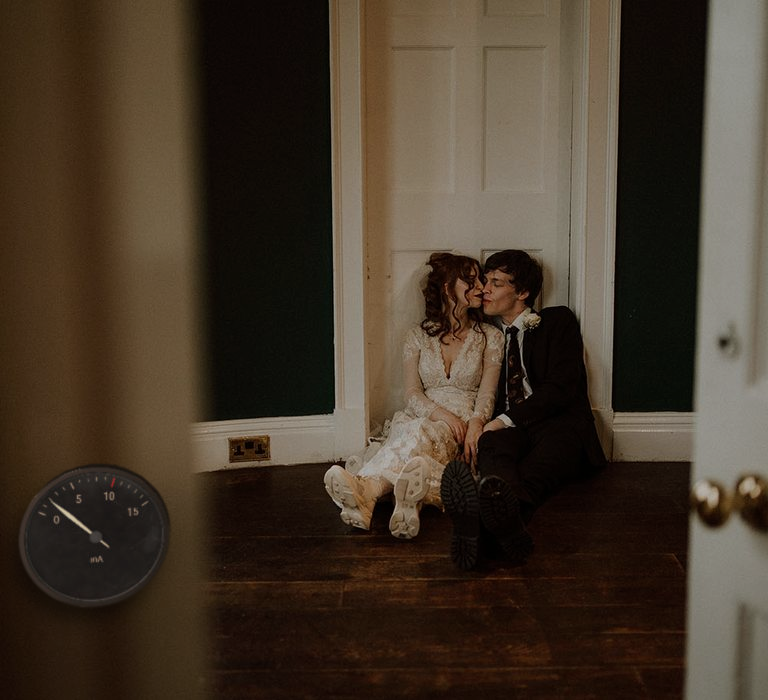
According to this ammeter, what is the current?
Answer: 2 mA
